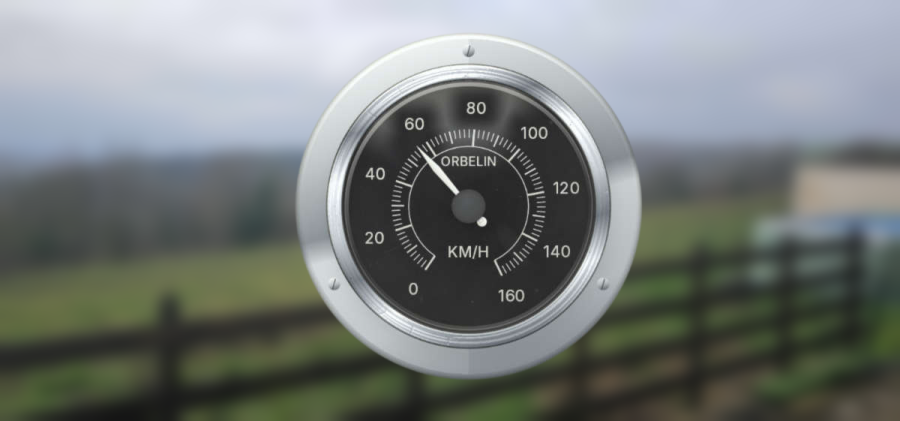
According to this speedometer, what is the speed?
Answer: 56 km/h
